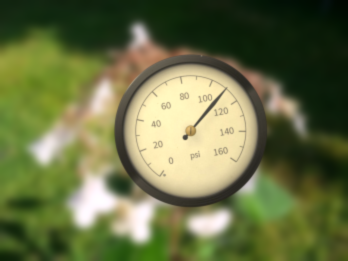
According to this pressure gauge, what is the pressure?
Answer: 110 psi
